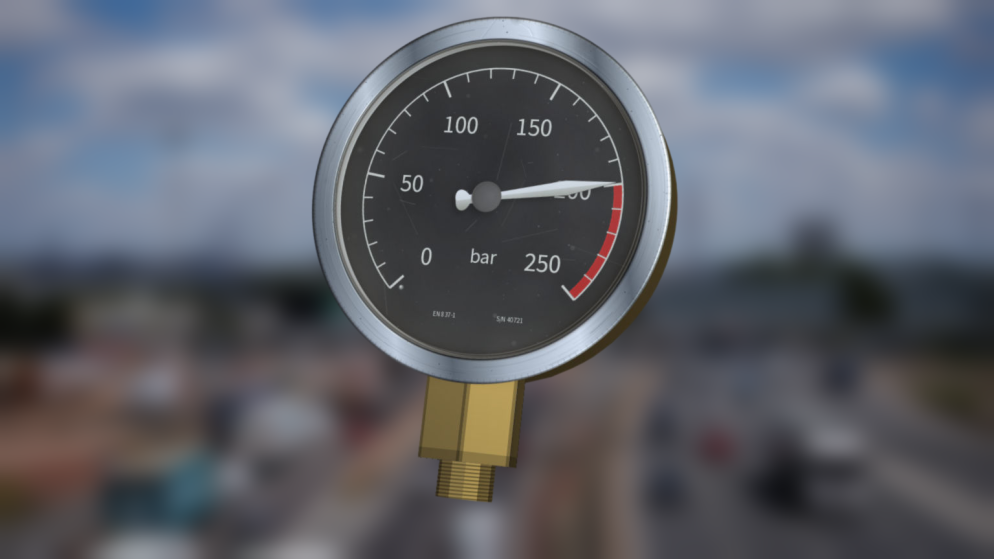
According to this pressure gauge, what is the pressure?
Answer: 200 bar
